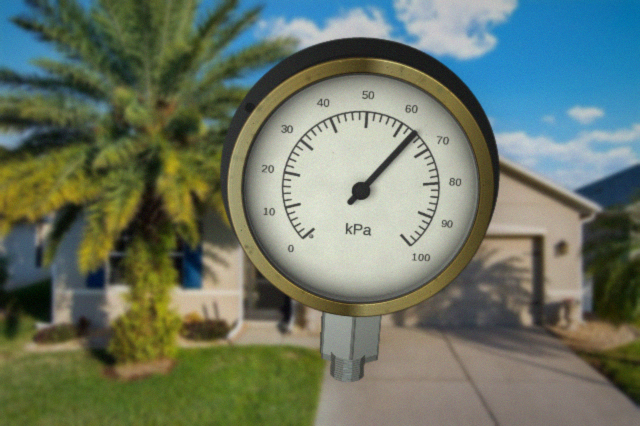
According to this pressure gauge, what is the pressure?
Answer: 64 kPa
